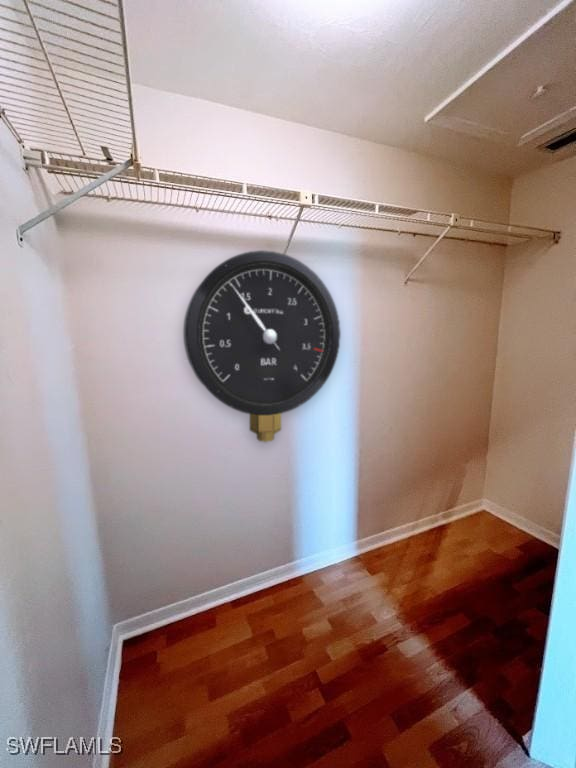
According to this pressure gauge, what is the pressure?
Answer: 1.4 bar
